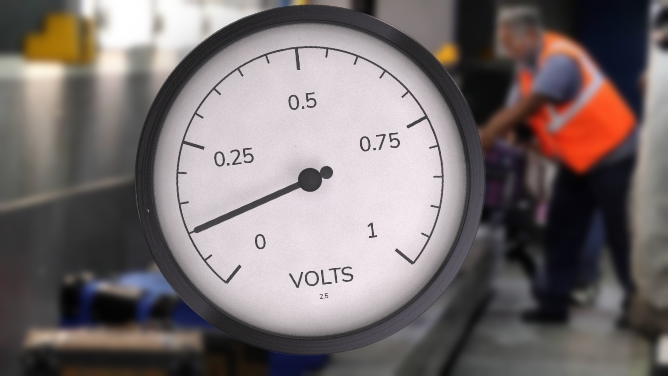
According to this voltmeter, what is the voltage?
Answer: 0.1 V
